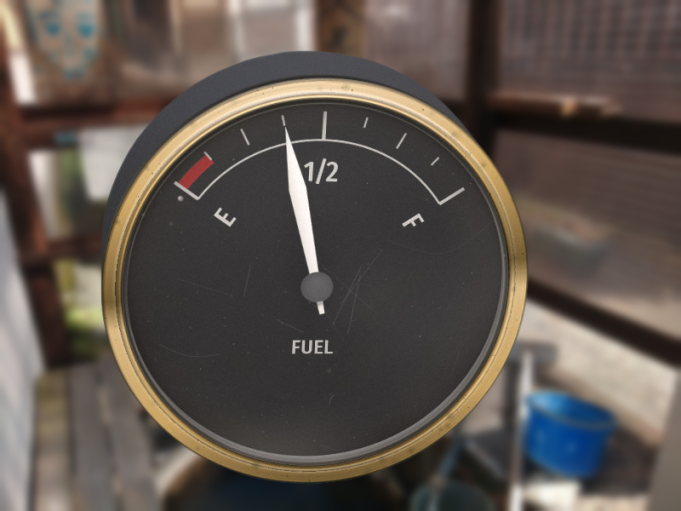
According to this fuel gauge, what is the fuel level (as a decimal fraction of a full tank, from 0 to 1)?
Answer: 0.375
